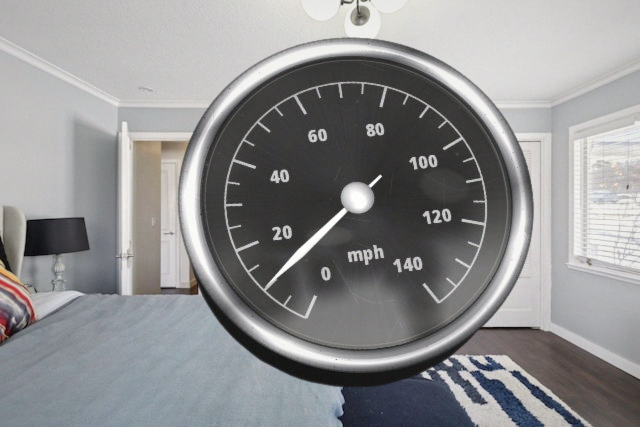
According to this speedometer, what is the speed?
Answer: 10 mph
